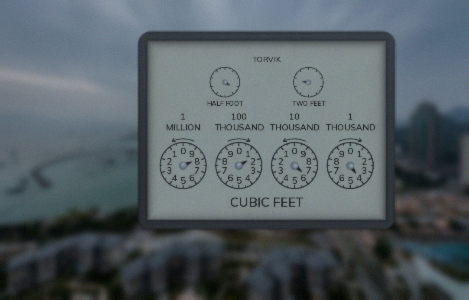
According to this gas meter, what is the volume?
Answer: 816400 ft³
